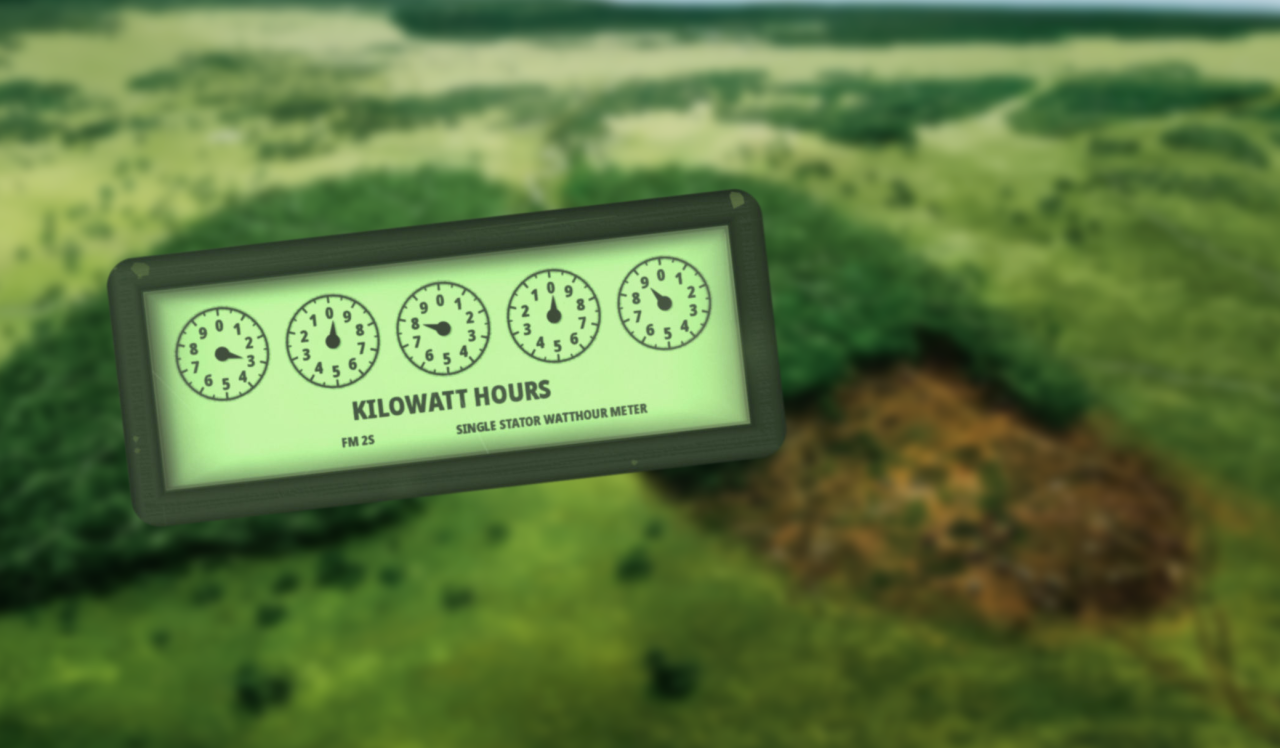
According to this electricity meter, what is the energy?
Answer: 29799 kWh
